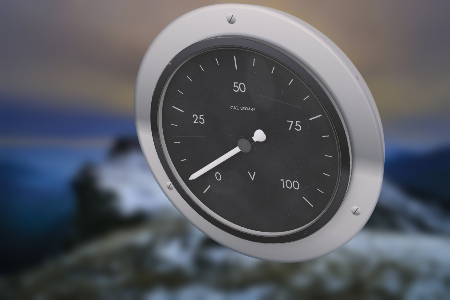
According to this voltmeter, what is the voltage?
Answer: 5 V
